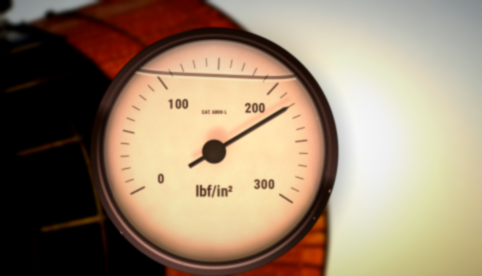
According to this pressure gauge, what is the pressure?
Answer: 220 psi
